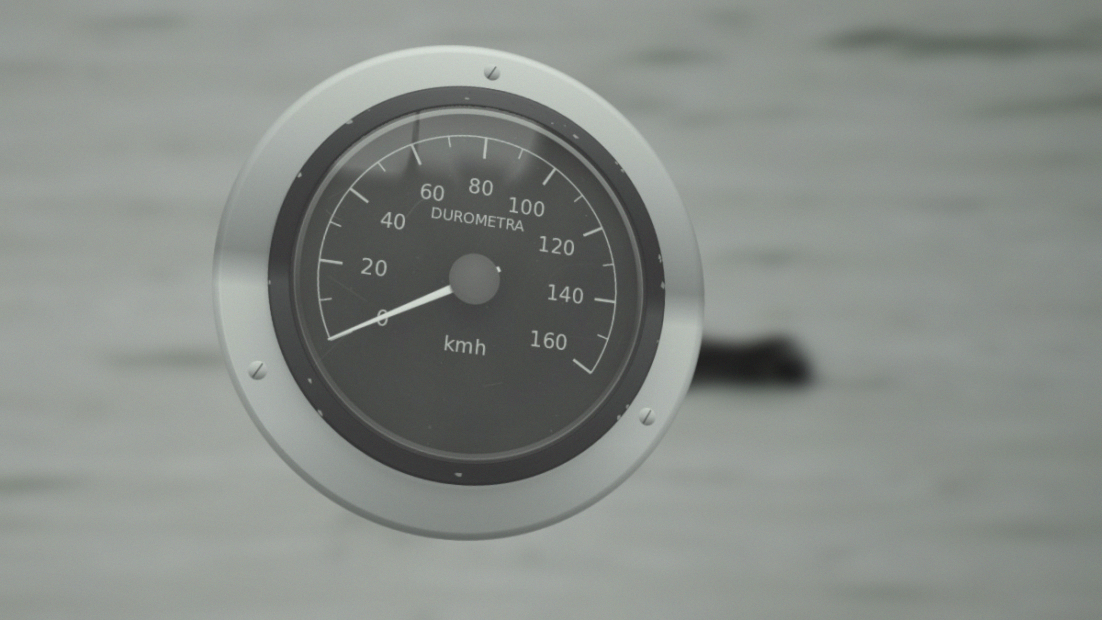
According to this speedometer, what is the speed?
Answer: 0 km/h
